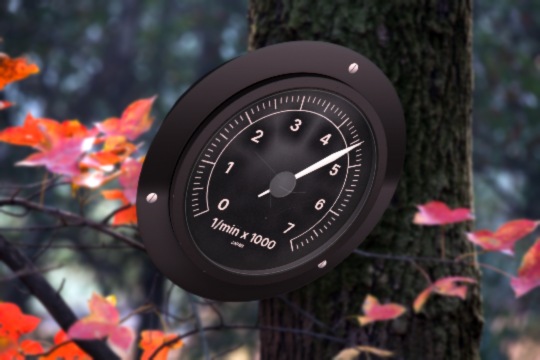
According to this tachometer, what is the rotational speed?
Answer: 4500 rpm
